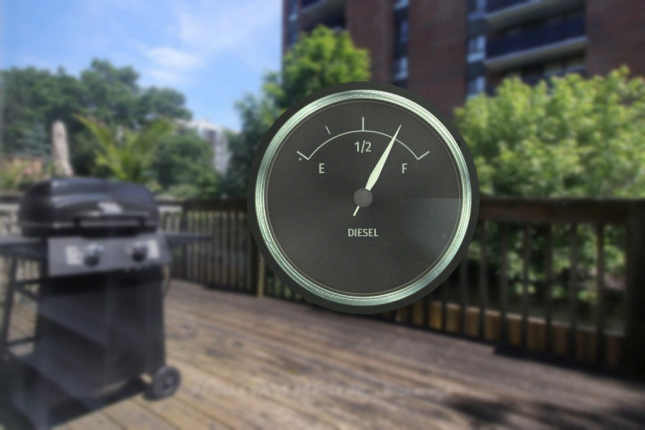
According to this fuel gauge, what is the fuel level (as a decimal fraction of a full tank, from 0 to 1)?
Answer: 0.75
